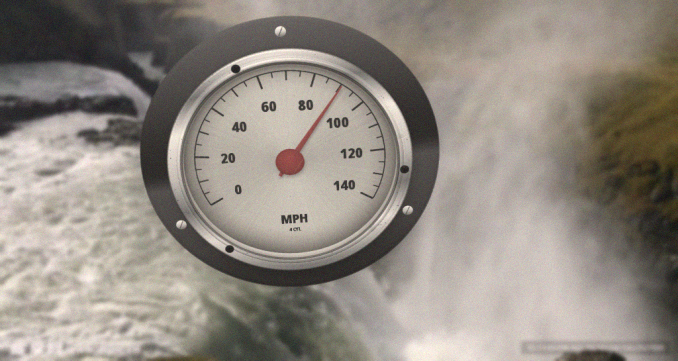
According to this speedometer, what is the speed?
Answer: 90 mph
